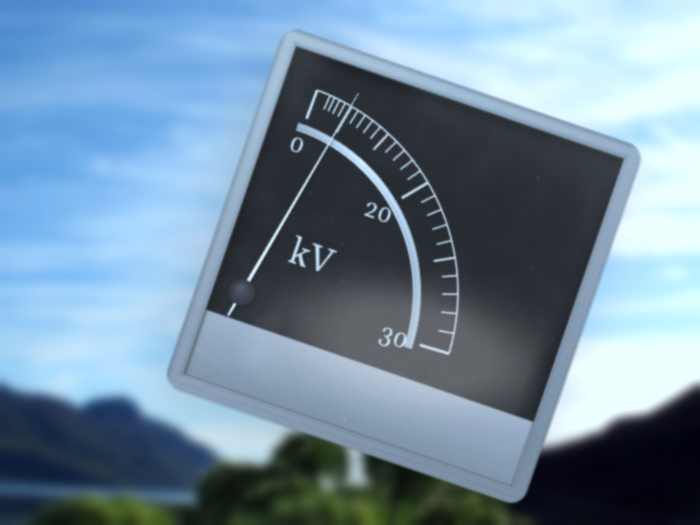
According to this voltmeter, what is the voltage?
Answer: 10 kV
